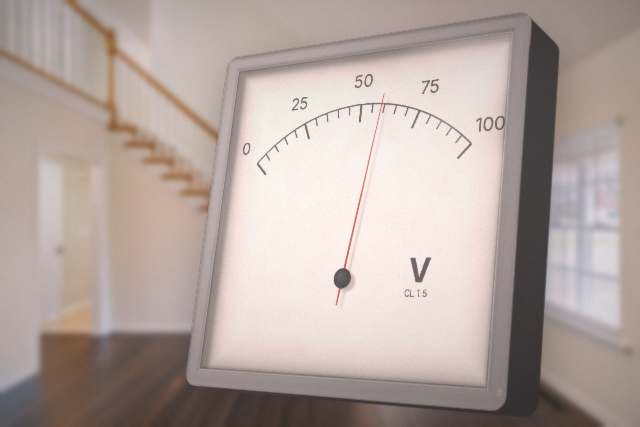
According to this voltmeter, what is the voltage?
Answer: 60 V
